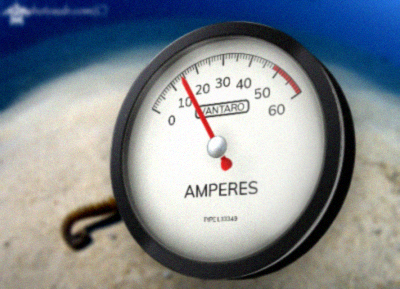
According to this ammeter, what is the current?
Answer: 15 A
